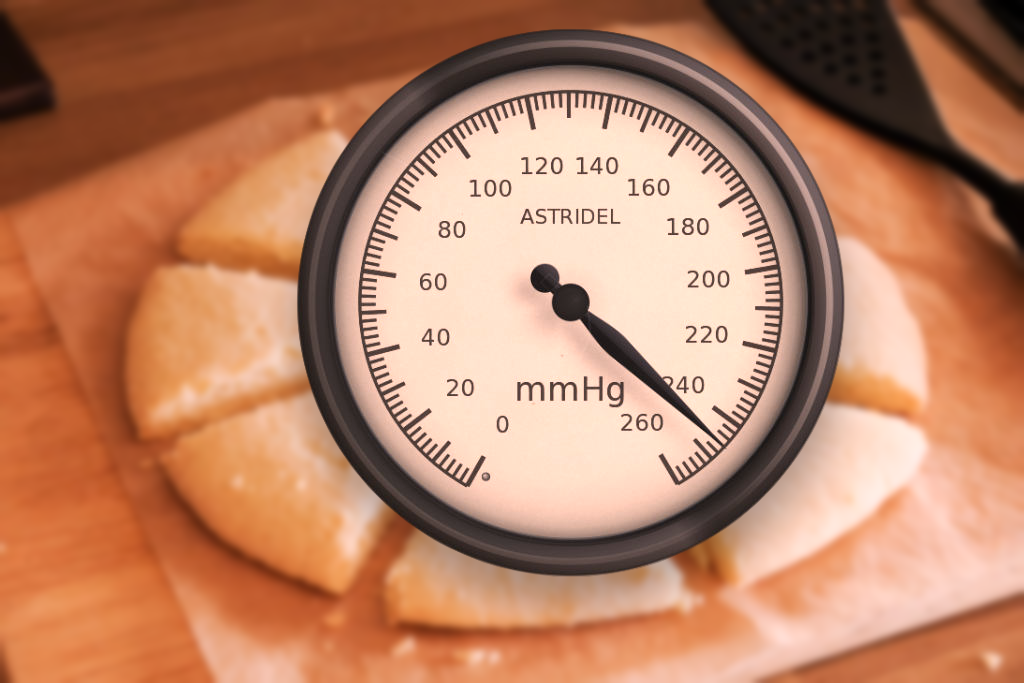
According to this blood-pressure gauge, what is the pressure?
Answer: 246 mmHg
